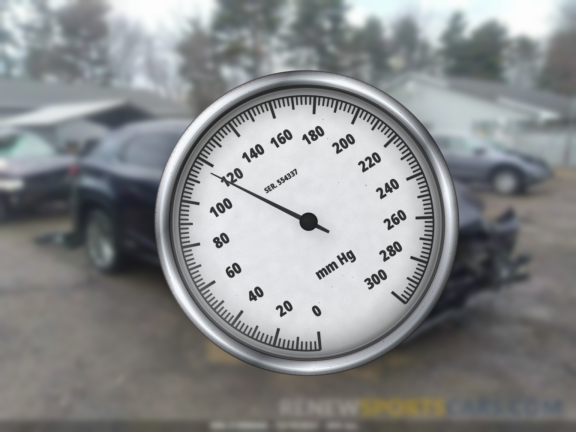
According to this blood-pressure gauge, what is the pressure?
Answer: 116 mmHg
